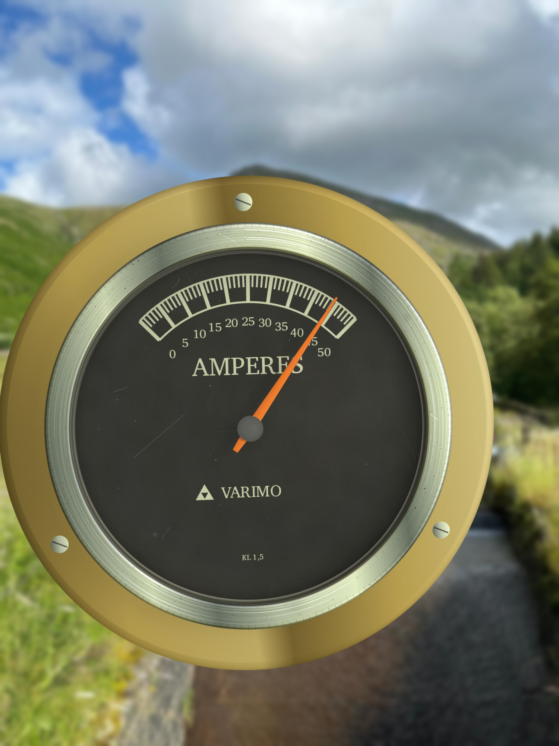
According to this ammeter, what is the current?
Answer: 44 A
